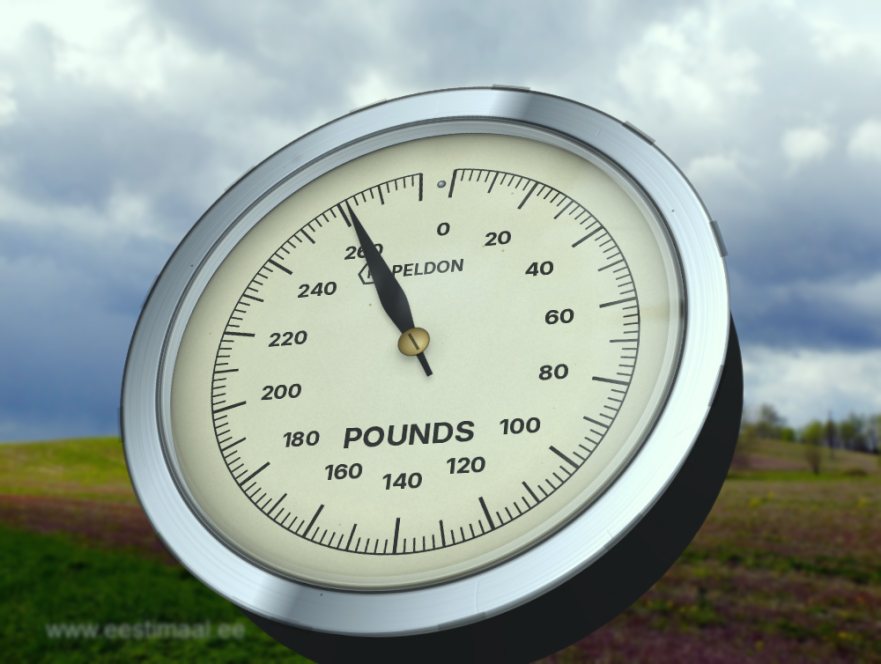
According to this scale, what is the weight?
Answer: 262 lb
